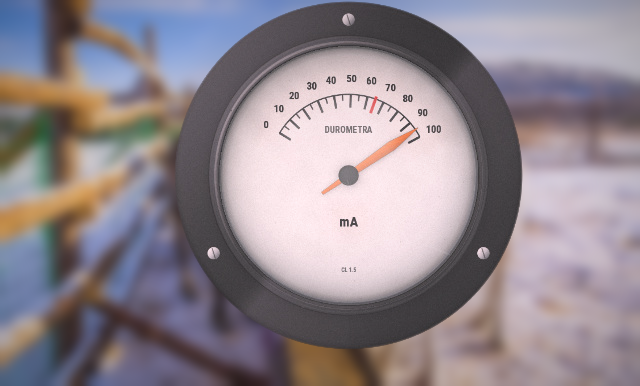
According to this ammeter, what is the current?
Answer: 95 mA
